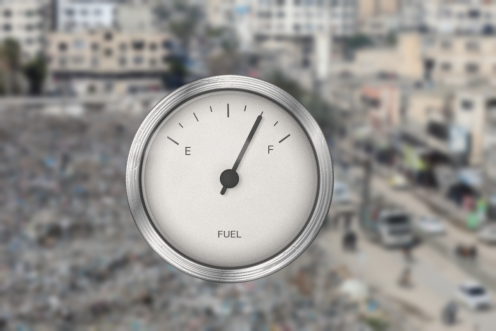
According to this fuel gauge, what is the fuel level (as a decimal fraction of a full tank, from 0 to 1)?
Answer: 0.75
